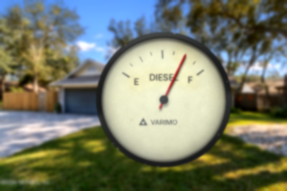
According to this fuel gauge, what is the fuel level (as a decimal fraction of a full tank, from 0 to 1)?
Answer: 0.75
